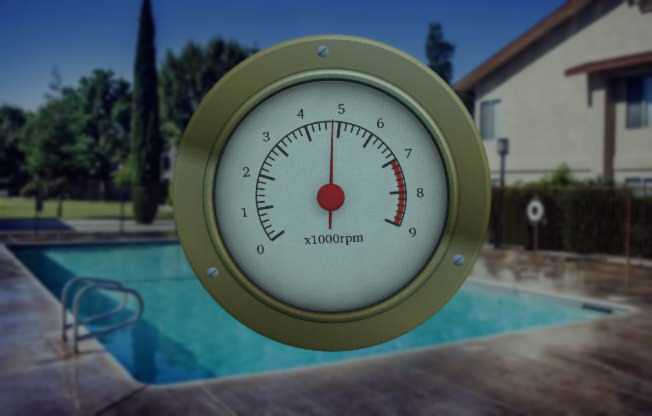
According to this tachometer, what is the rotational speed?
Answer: 4800 rpm
